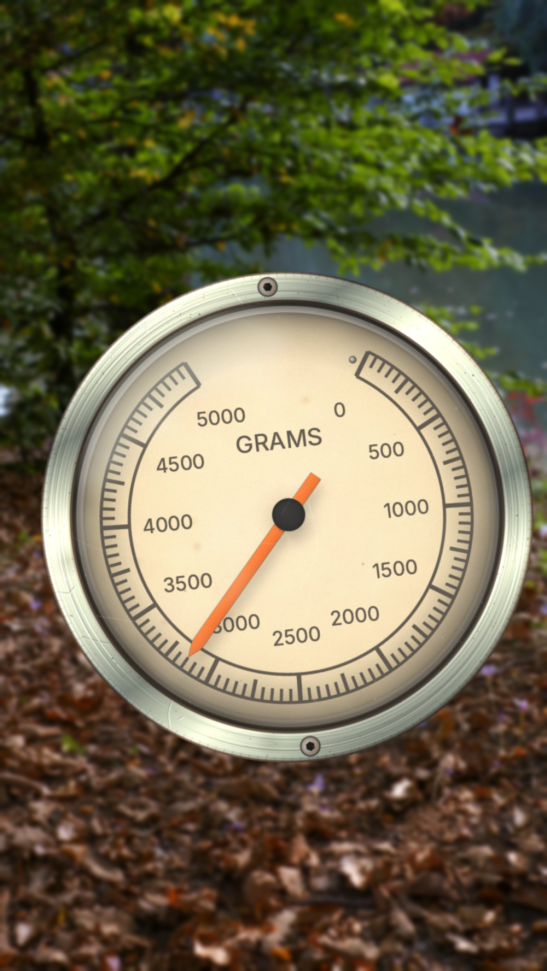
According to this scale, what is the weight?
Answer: 3150 g
